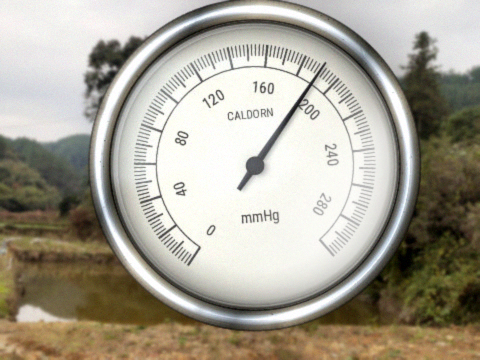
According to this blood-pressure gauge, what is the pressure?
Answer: 190 mmHg
